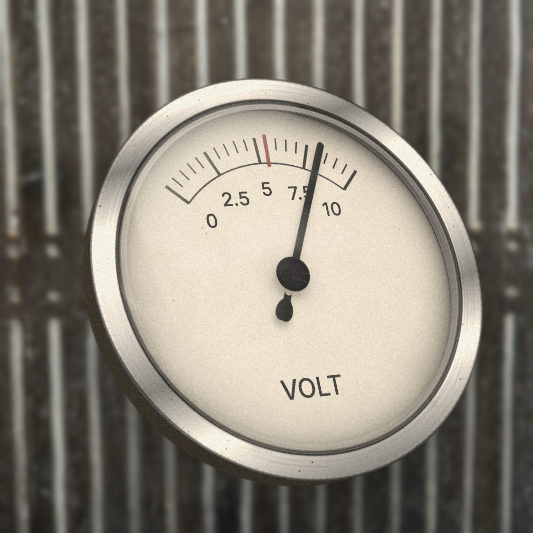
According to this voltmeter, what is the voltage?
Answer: 8 V
